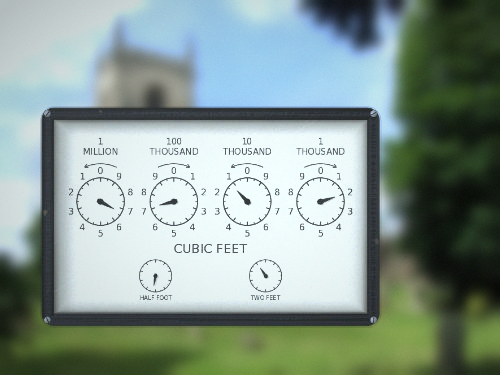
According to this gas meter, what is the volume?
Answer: 671200 ft³
